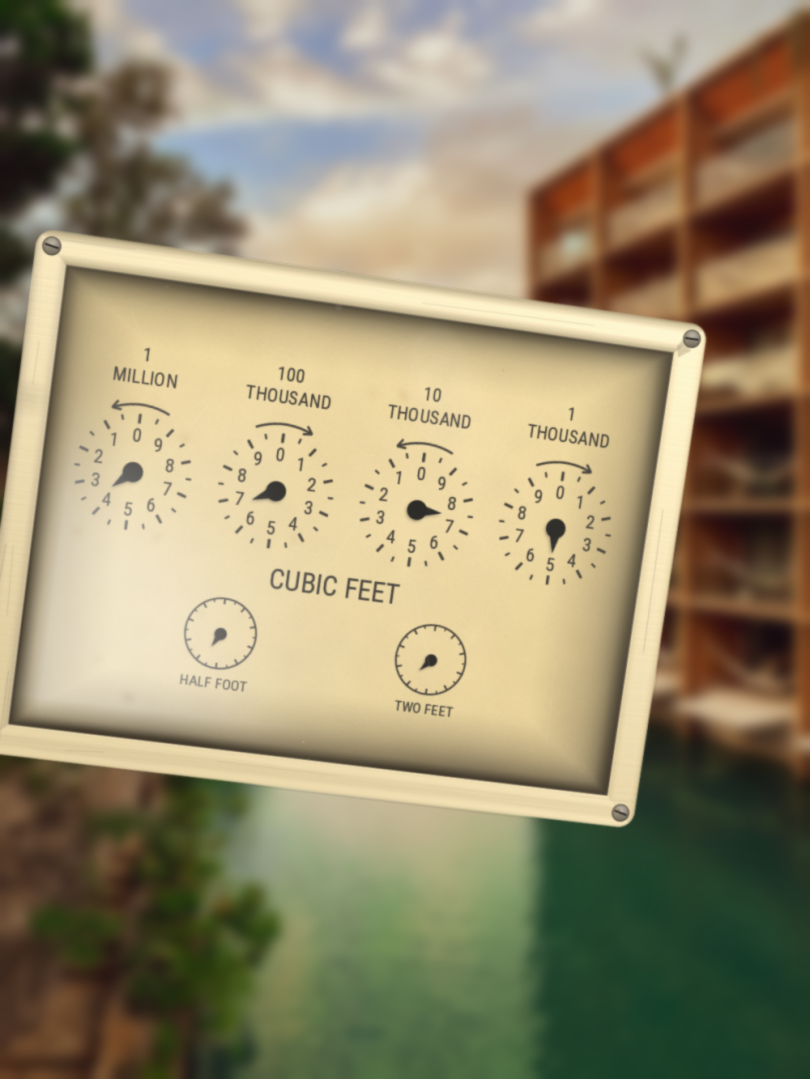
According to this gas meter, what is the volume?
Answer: 367500 ft³
